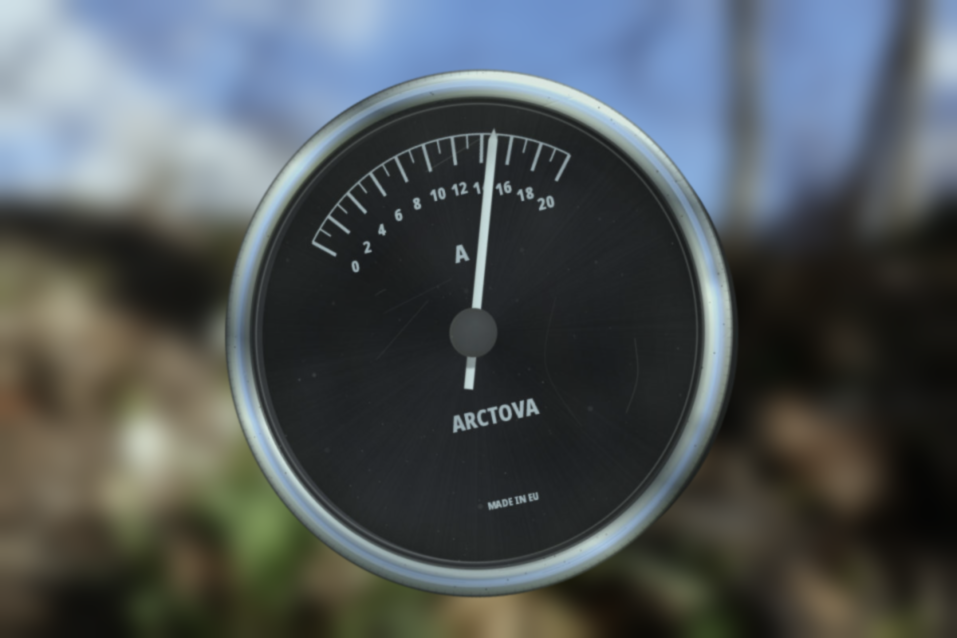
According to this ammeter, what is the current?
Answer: 15 A
